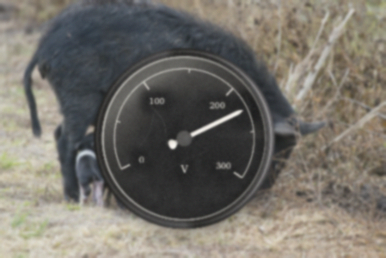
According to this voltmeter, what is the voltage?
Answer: 225 V
